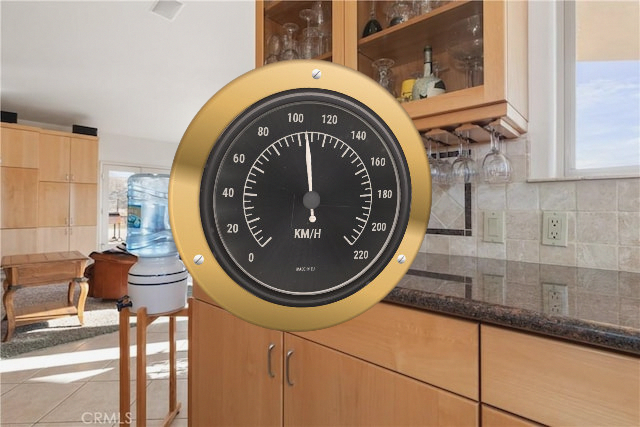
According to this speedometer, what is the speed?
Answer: 105 km/h
